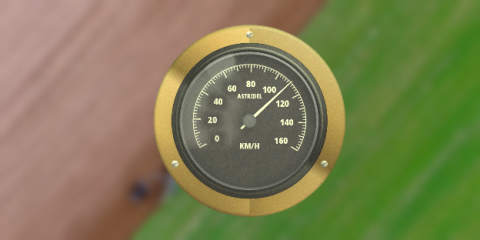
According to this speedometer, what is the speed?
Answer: 110 km/h
